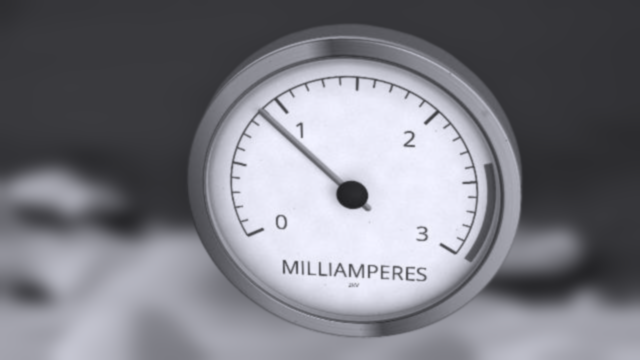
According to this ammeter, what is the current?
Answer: 0.9 mA
